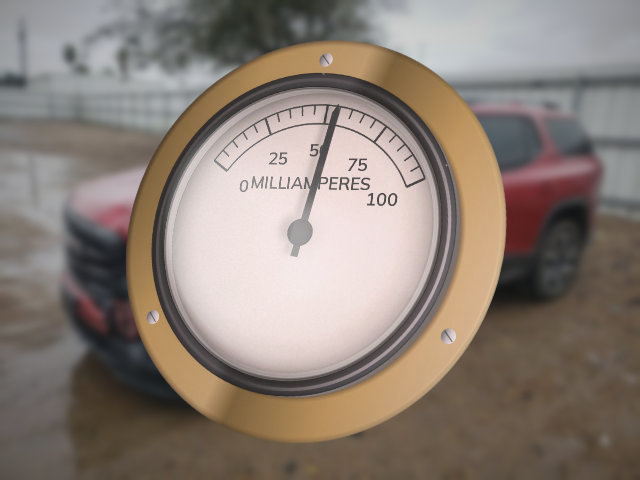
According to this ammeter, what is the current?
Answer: 55 mA
